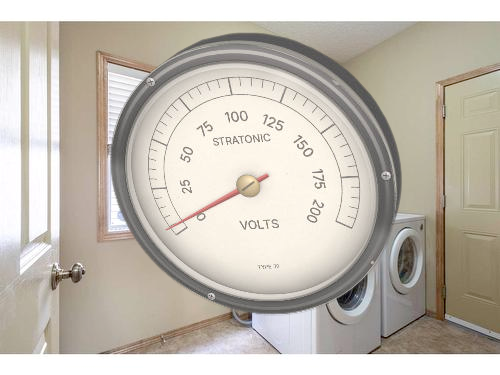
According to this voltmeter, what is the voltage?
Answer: 5 V
